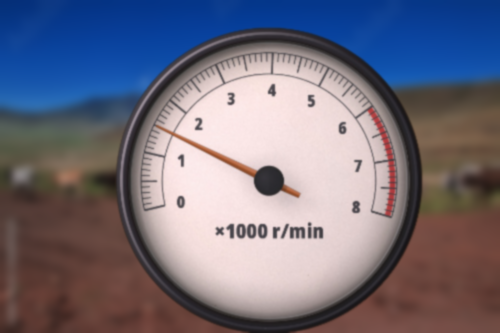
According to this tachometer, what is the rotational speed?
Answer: 1500 rpm
